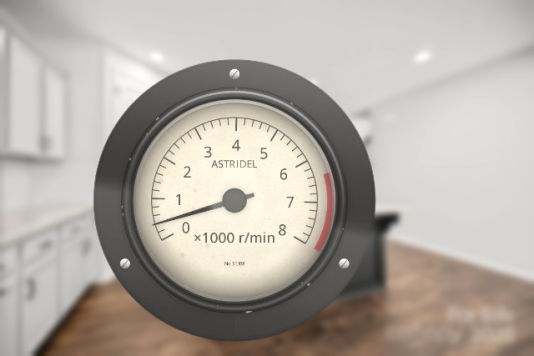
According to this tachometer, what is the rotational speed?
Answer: 400 rpm
